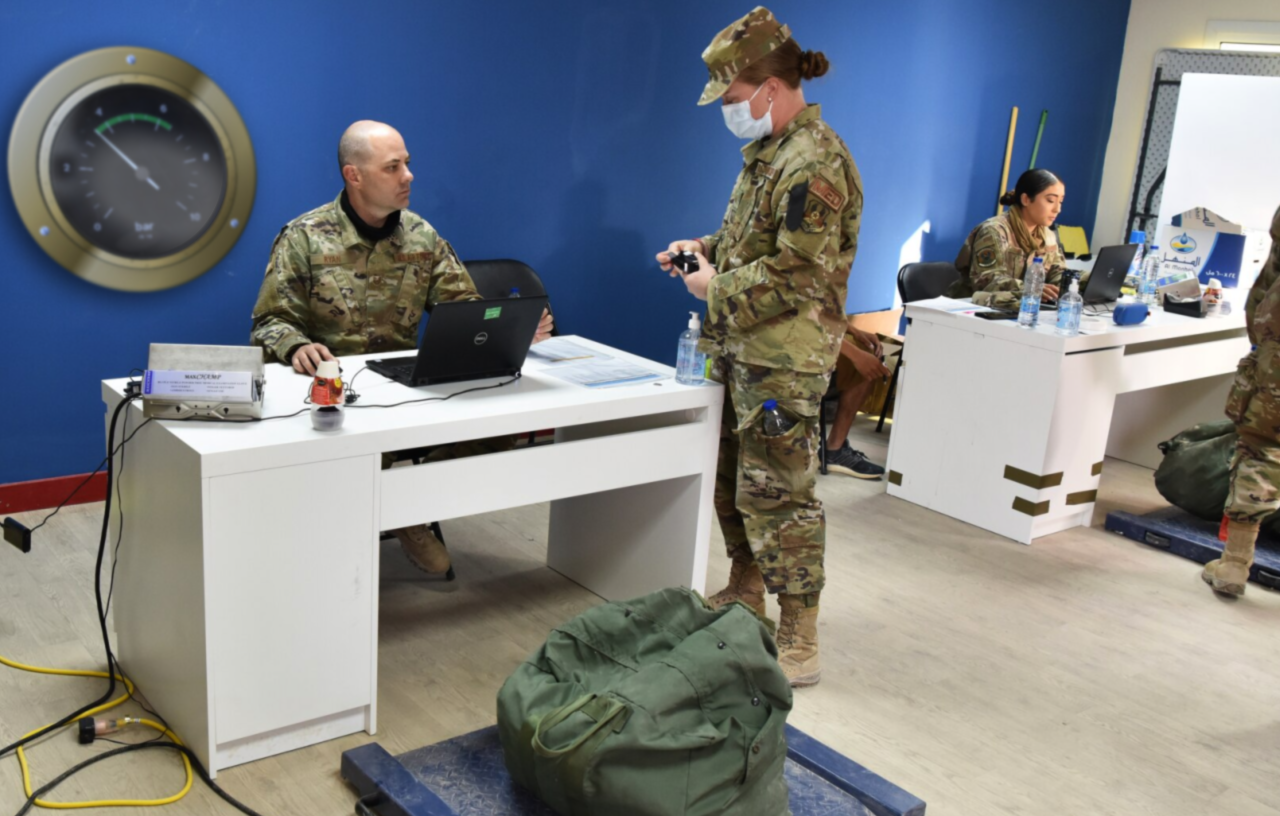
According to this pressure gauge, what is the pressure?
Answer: 3.5 bar
